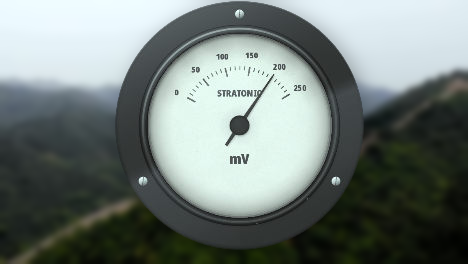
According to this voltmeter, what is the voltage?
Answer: 200 mV
